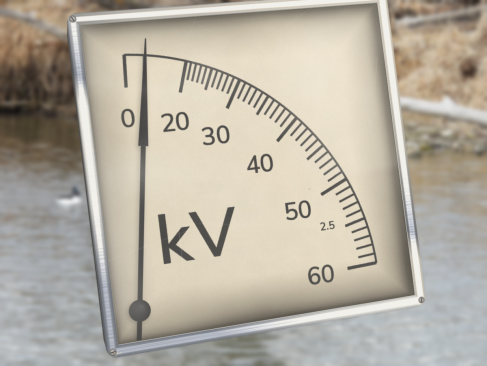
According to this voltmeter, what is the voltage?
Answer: 10 kV
